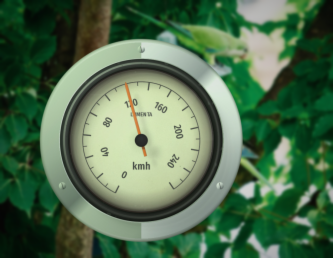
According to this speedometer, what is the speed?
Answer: 120 km/h
